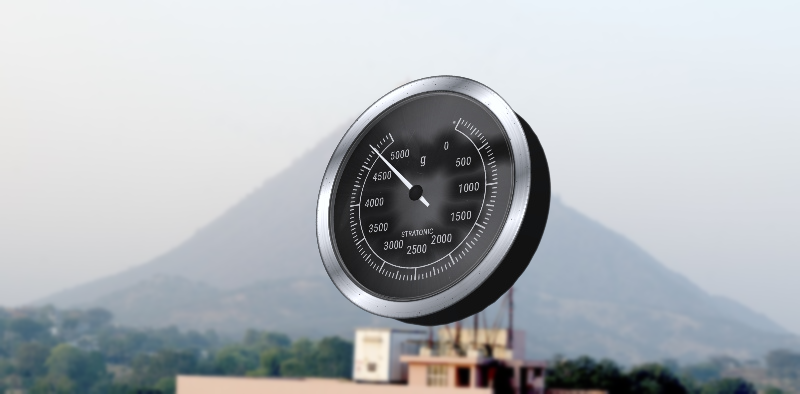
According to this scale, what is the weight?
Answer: 4750 g
